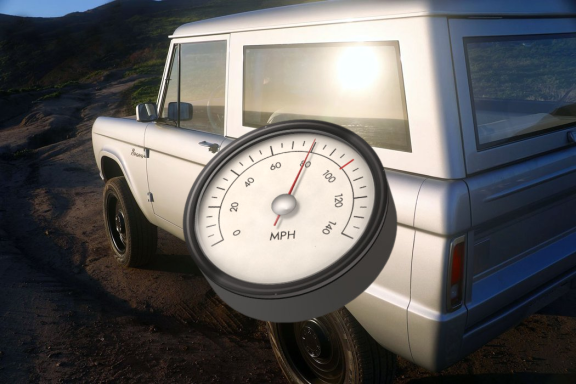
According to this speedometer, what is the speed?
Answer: 80 mph
